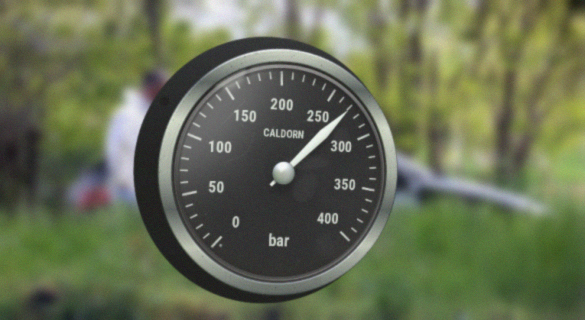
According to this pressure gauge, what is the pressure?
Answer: 270 bar
